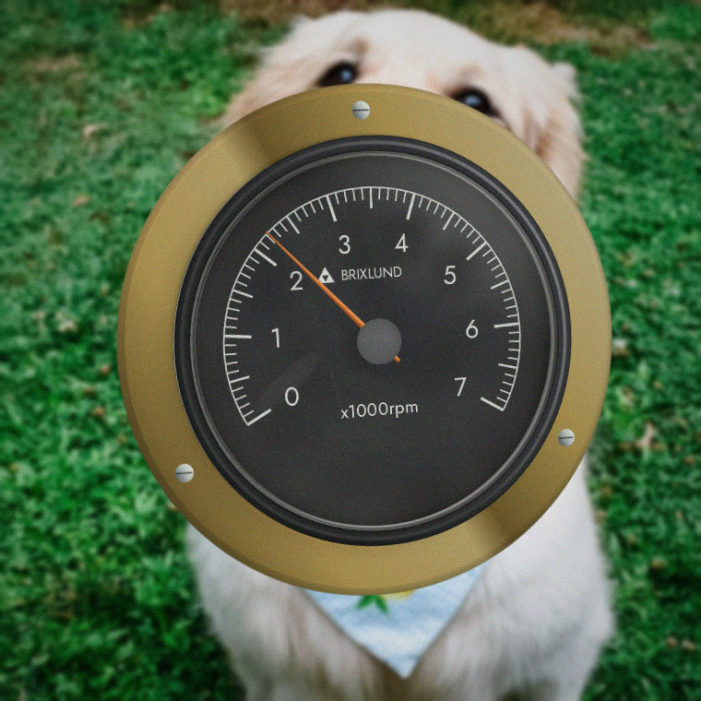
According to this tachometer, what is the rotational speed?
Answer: 2200 rpm
